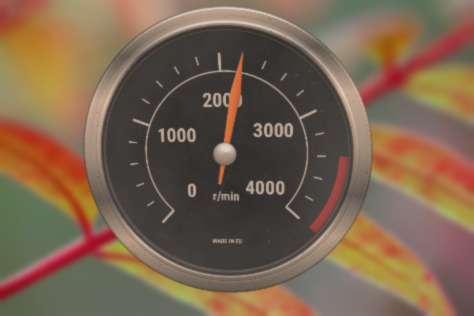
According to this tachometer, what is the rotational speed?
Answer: 2200 rpm
